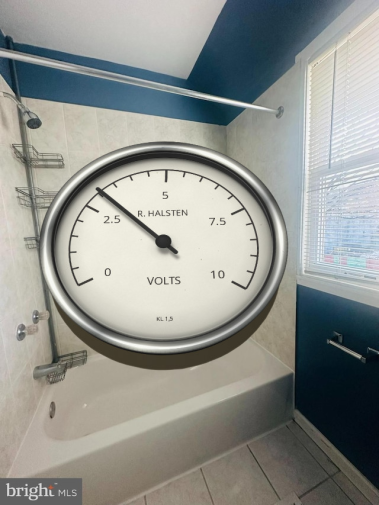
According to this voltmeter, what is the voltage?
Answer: 3 V
